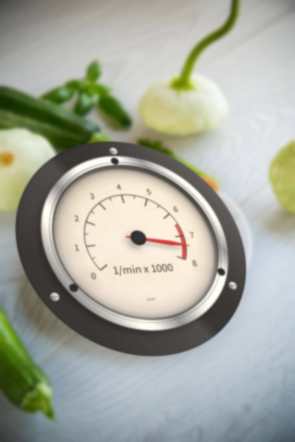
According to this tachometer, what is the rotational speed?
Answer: 7500 rpm
